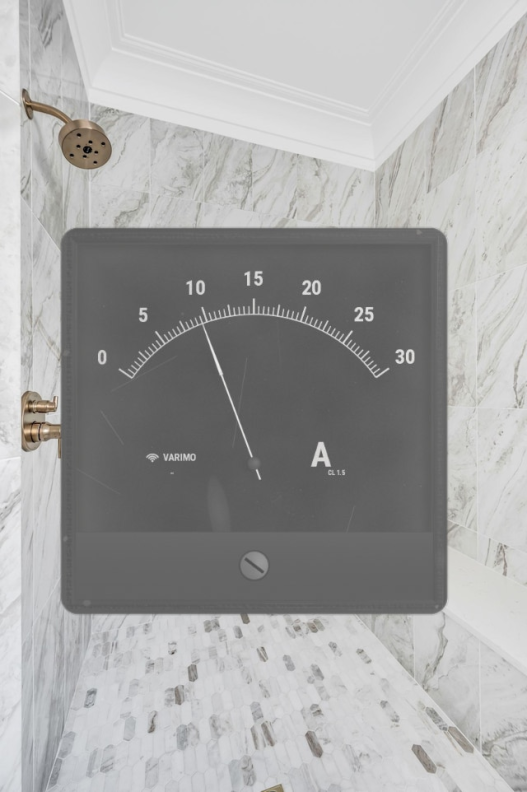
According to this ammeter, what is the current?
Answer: 9.5 A
